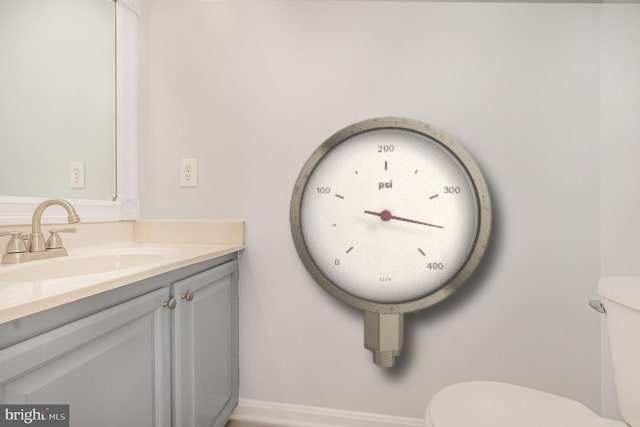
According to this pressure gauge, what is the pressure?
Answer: 350 psi
